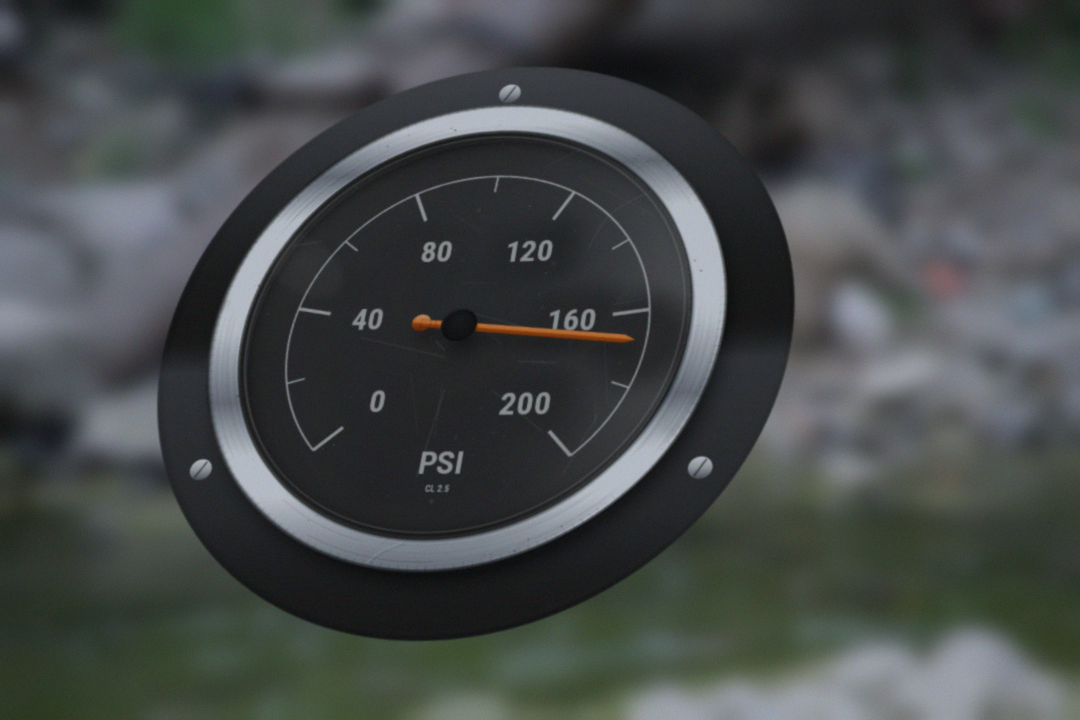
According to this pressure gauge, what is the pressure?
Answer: 170 psi
